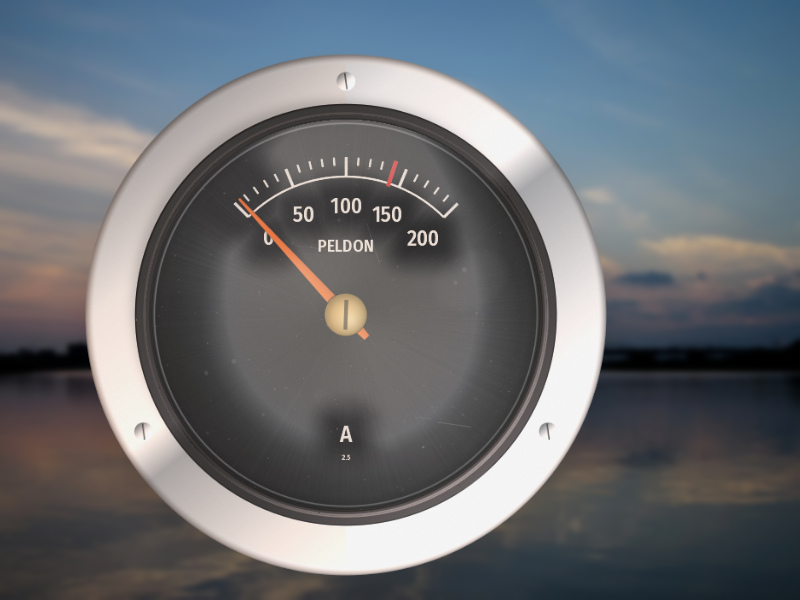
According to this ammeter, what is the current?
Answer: 5 A
